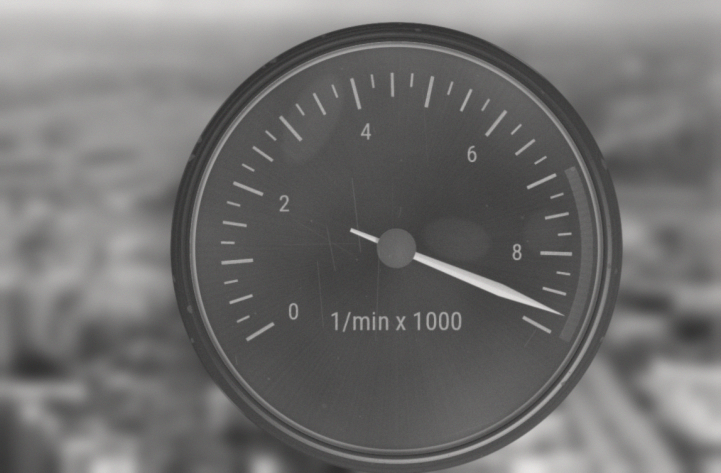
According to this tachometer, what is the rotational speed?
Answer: 8750 rpm
